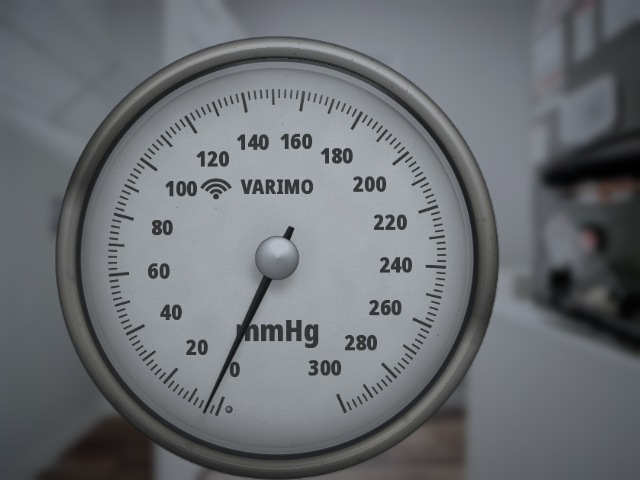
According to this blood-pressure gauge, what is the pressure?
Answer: 4 mmHg
